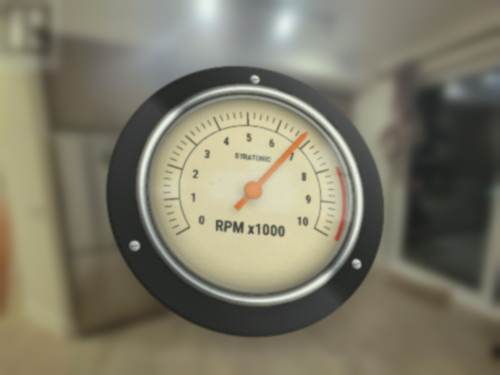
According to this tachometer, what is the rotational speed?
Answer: 6800 rpm
